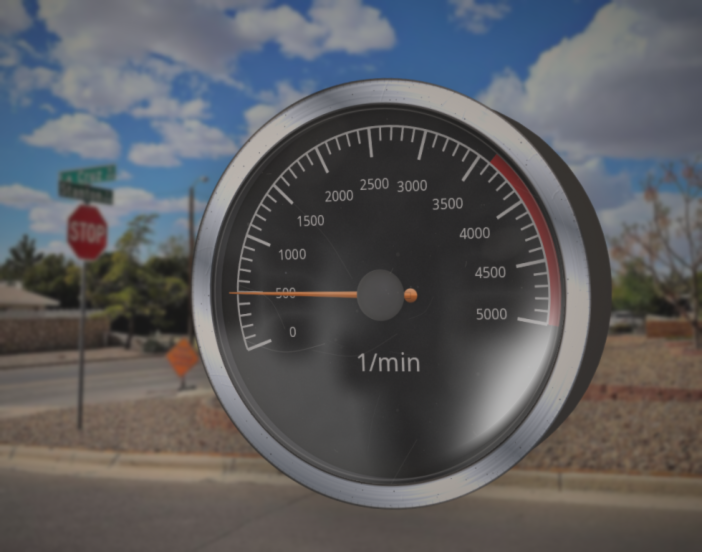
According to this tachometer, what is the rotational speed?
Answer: 500 rpm
